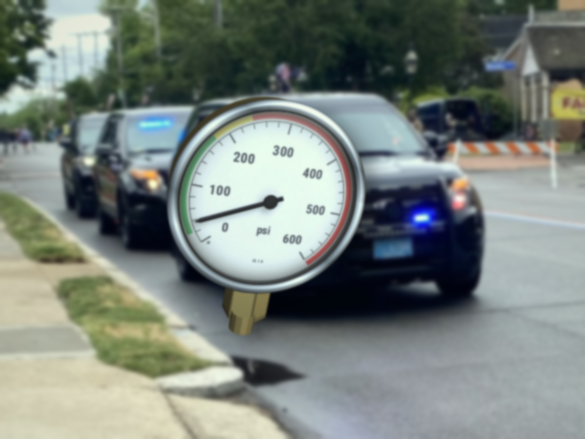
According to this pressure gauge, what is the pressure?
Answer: 40 psi
